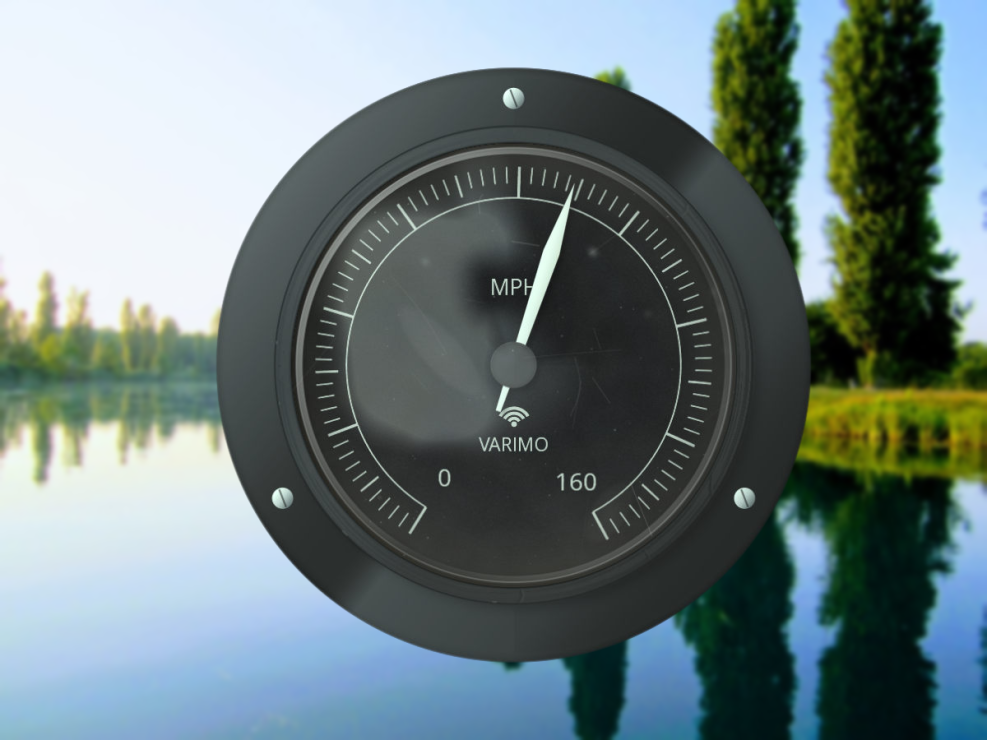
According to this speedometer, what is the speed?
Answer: 89 mph
